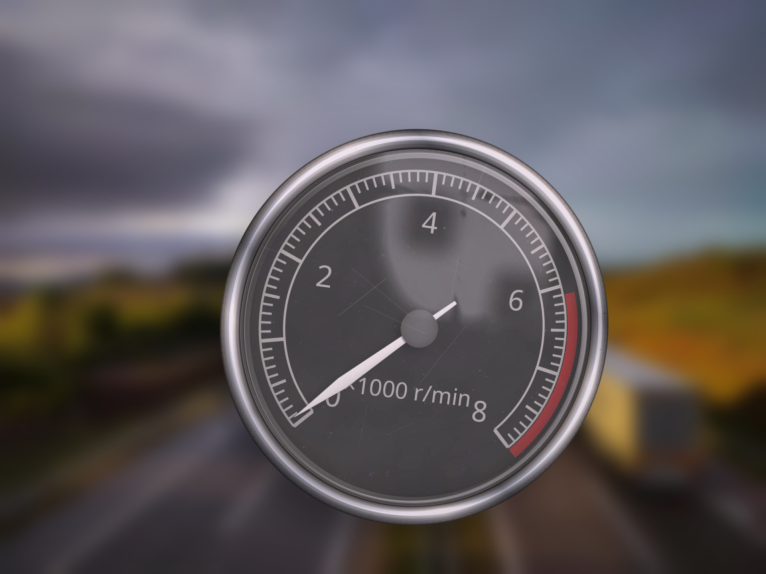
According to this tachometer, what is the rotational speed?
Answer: 100 rpm
